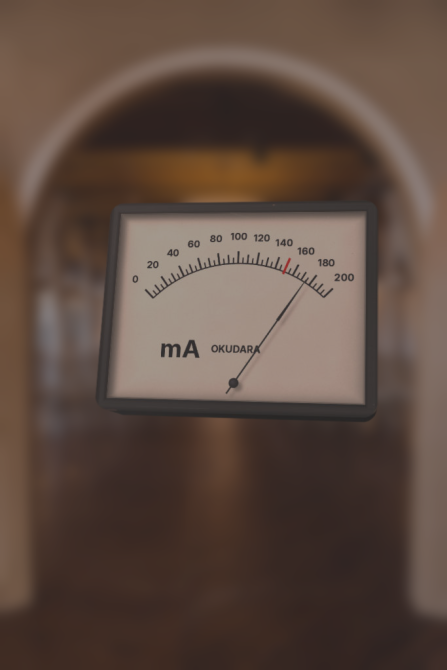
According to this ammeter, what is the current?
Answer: 175 mA
